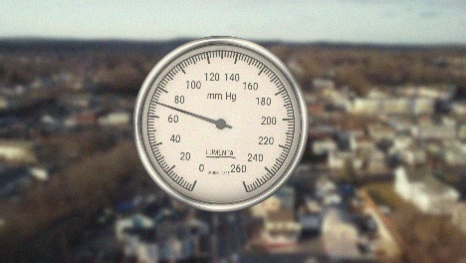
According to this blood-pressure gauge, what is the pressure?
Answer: 70 mmHg
